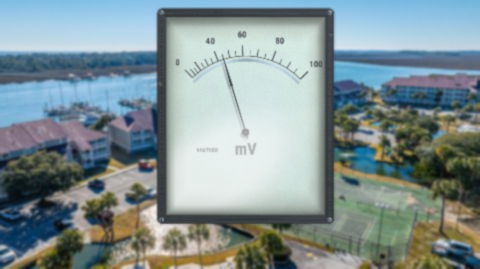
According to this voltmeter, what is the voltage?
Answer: 45 mV
